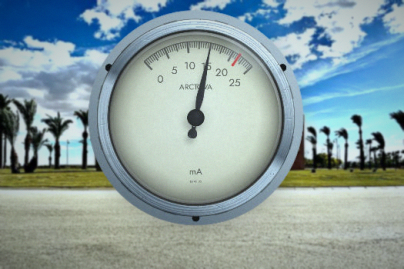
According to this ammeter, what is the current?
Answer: 15 mA
